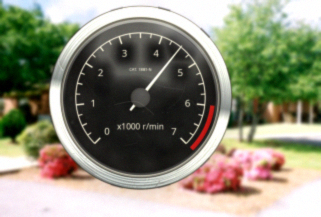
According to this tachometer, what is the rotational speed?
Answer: 4500 rpm
